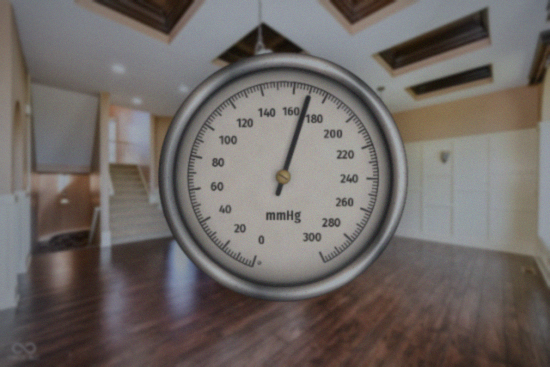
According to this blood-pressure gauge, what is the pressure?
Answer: 170 mmHg
